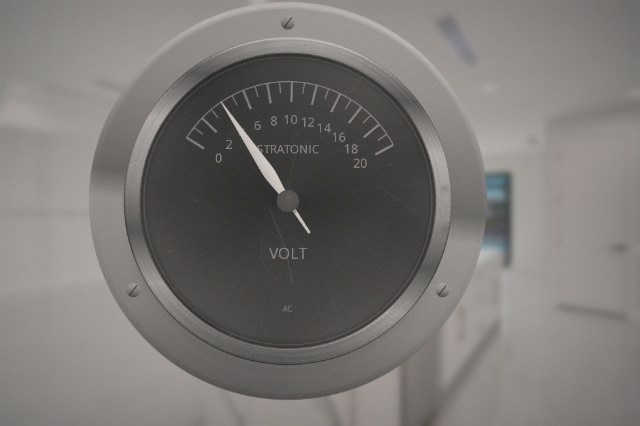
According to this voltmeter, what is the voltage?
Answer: 4 V
